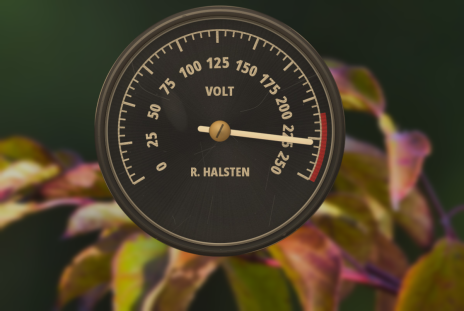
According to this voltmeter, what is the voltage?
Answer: 227.5 V
